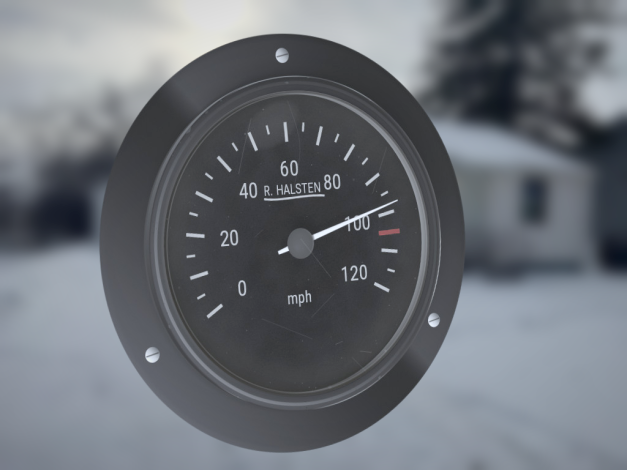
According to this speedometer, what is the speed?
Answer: 97.5 mph
